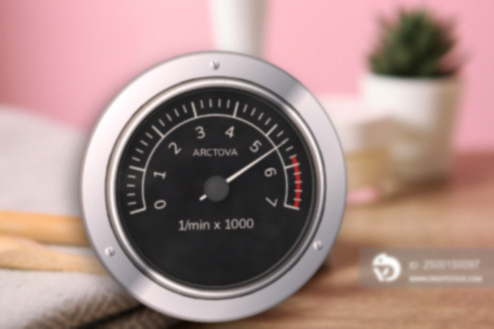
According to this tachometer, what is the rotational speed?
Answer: 5400 rpm
